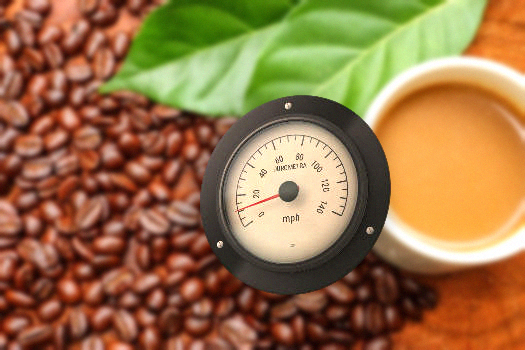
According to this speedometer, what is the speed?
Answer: 10 mph
